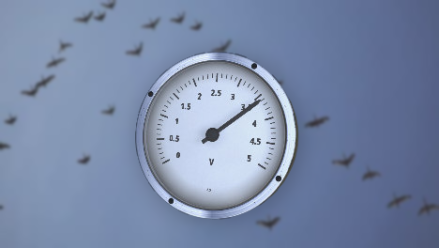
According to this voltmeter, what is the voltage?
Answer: 3.6 V
